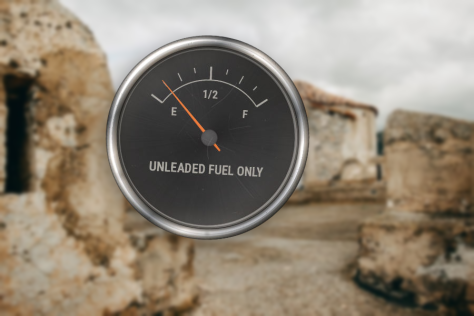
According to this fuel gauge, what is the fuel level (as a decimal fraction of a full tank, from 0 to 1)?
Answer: 0.125
